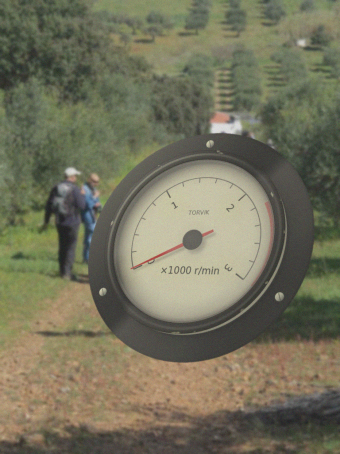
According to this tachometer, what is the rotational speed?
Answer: 0 rpm
